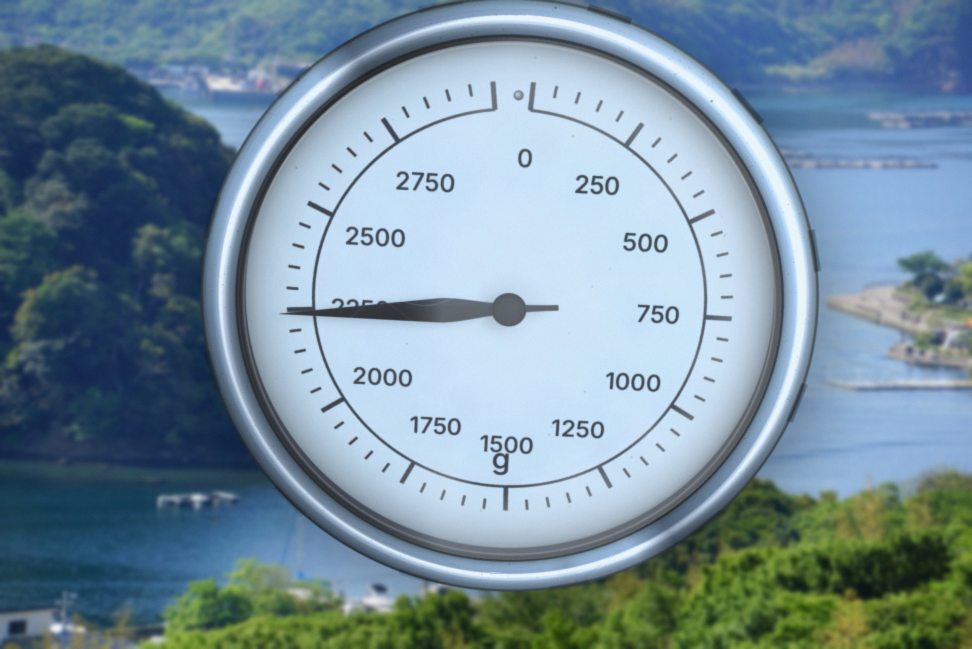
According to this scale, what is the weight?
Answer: 2250 g
